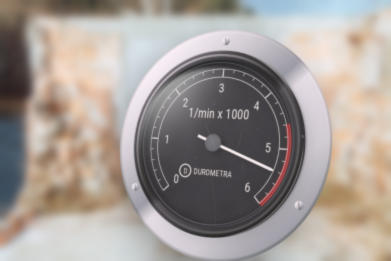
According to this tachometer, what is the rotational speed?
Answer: 5400 rpm
